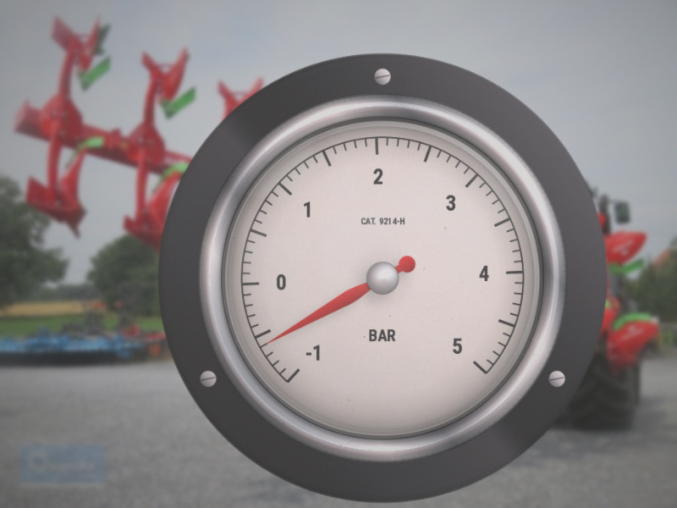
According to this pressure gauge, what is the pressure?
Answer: -0.6 bar
